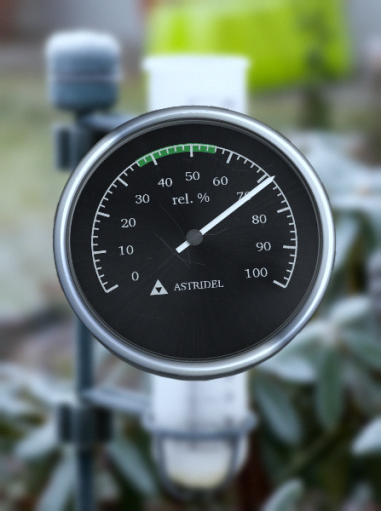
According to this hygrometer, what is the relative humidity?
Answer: 72 %
